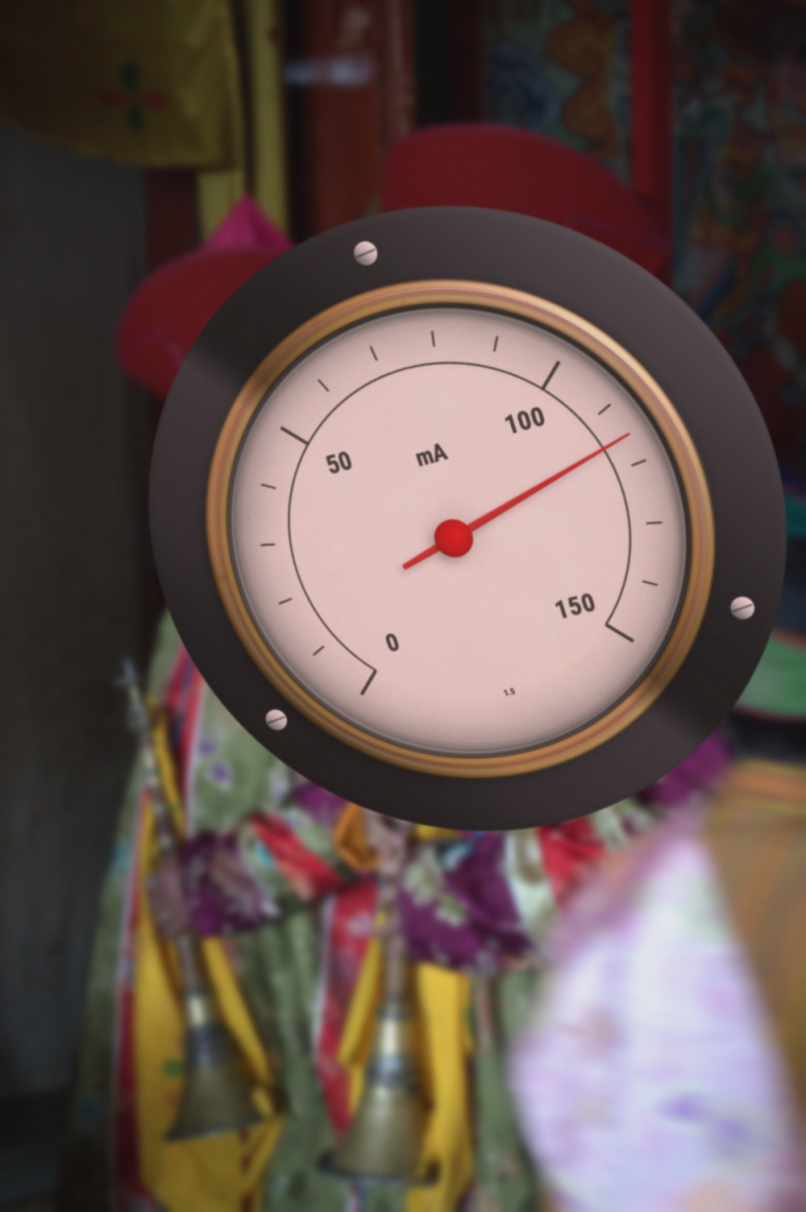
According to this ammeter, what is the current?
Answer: 115 mA
